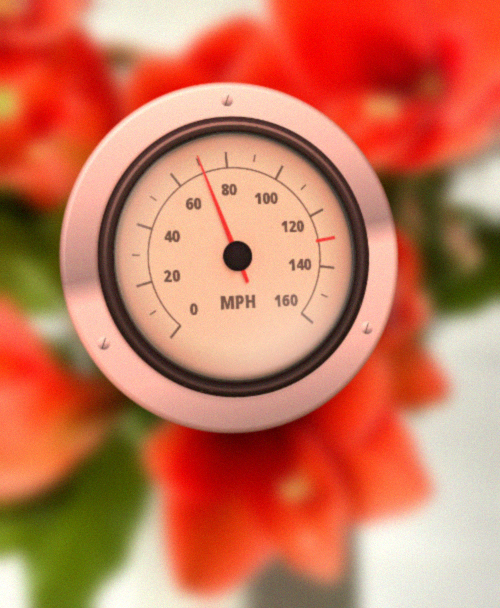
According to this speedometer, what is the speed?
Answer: 70 mph
